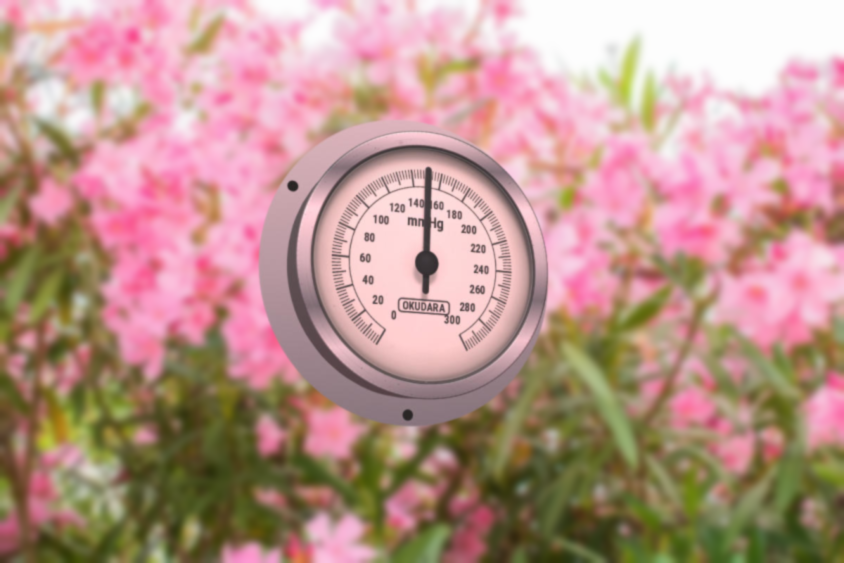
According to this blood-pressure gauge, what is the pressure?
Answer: 150 mmHg
